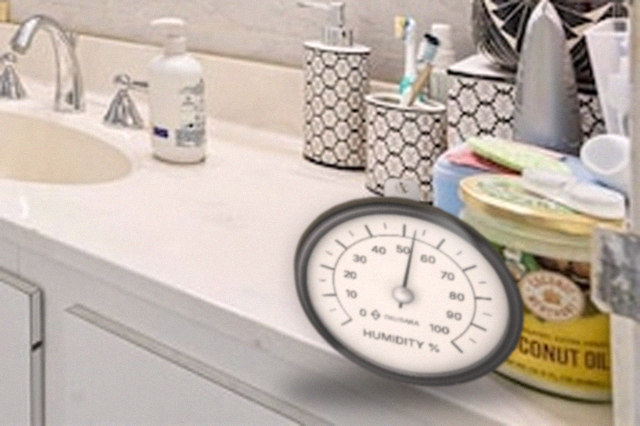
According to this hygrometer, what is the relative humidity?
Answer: 52.5 %
